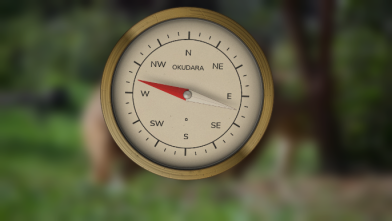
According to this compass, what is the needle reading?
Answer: 285 °
